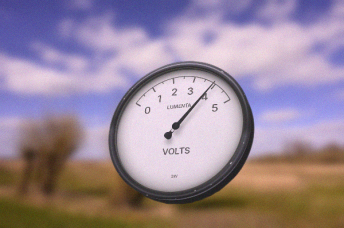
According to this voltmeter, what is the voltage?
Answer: 4 V
